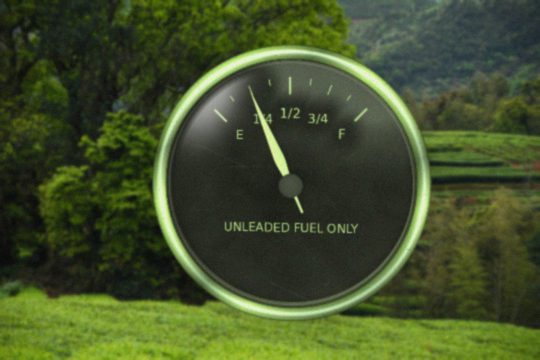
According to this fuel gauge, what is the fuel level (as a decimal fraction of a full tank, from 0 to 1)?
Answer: 0.25
